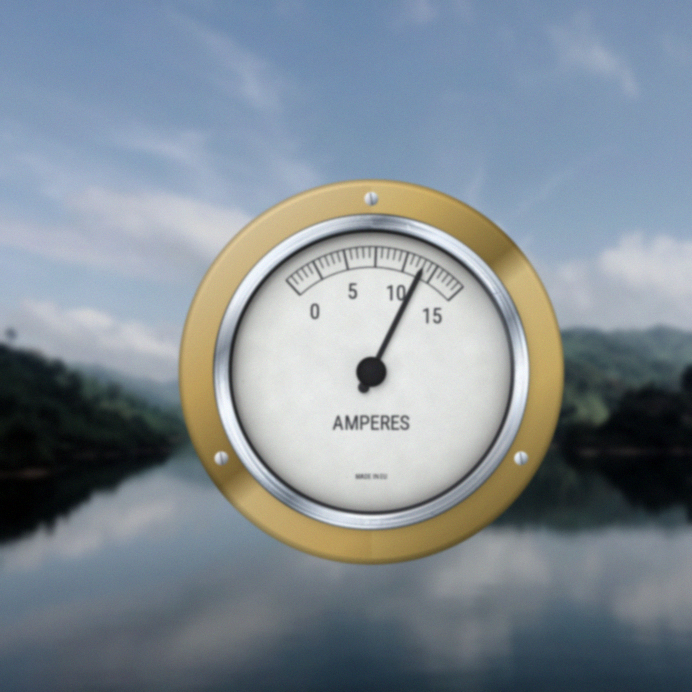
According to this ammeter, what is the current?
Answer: 11.5 A
